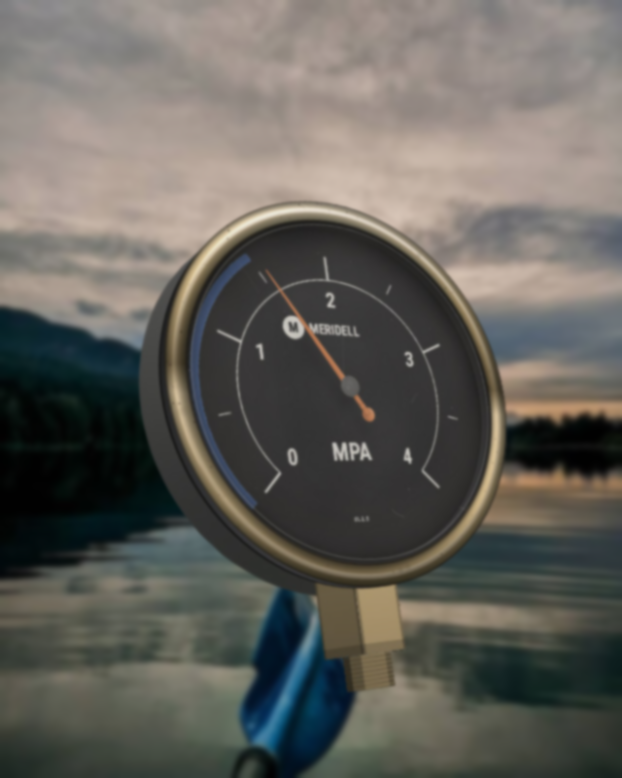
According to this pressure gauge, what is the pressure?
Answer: 1.5 MPa
